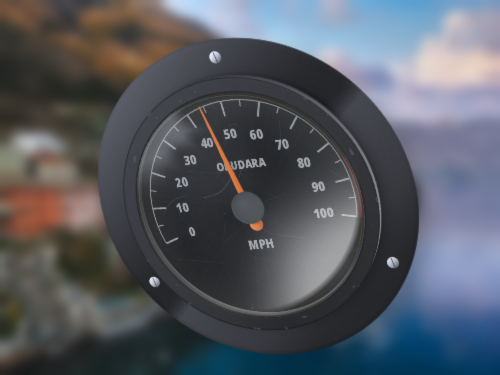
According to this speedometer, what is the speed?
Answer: 45 mph
